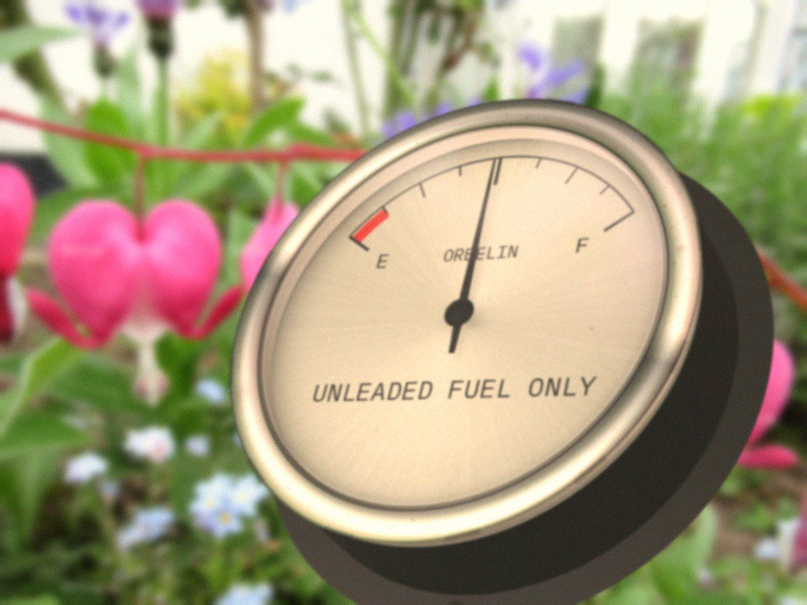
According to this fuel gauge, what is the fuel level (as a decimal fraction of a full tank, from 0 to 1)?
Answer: 0.5
